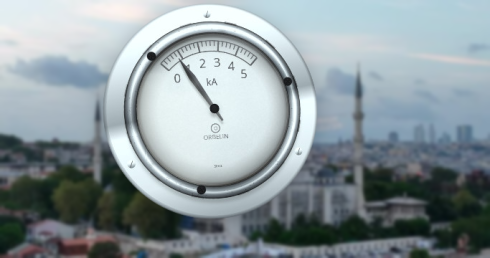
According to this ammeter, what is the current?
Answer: 0.8 kA
